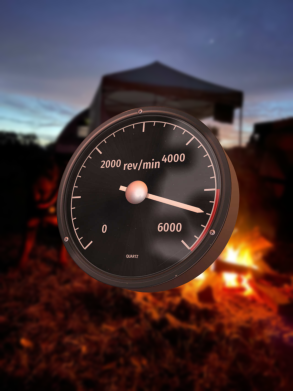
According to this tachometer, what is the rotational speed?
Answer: 5400 rpm
